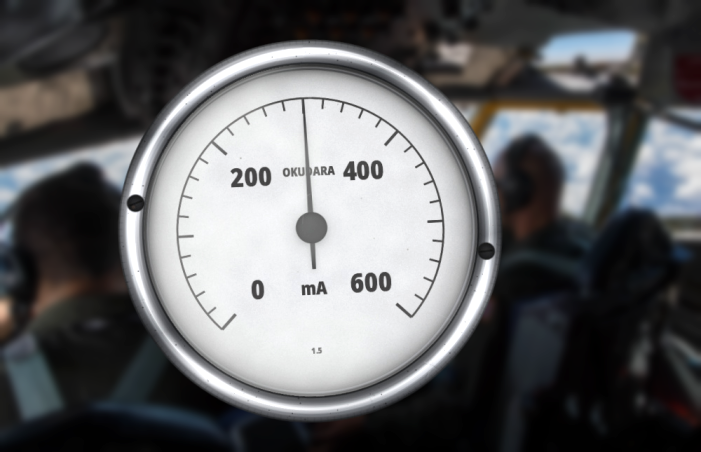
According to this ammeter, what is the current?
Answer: 300 mA
